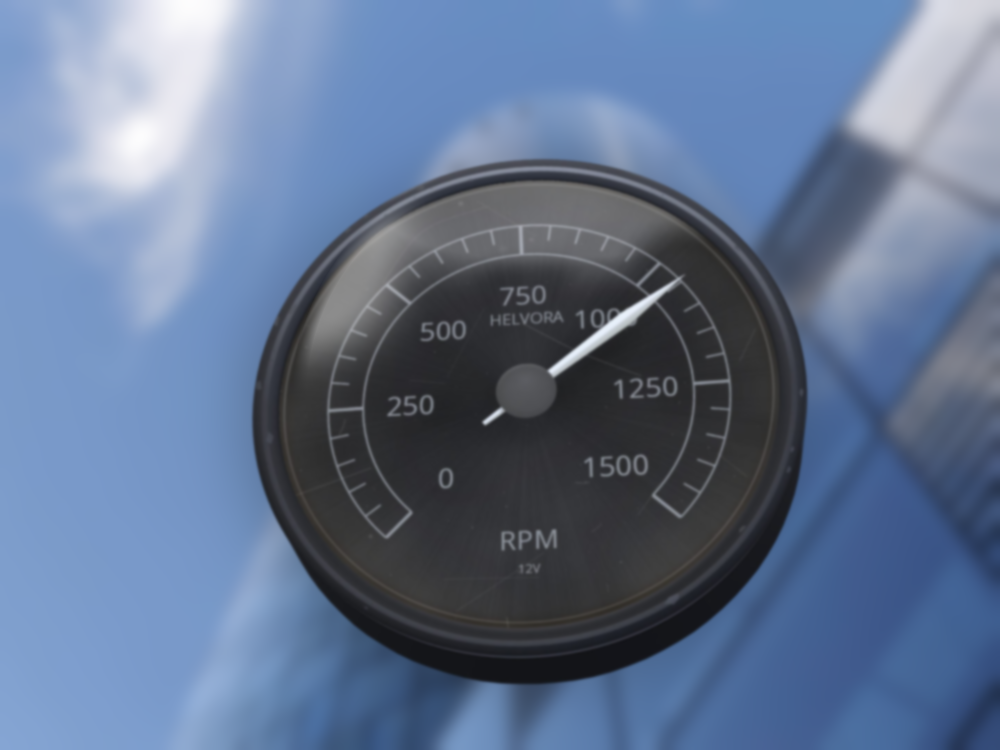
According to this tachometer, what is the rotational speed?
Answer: 1050 rpm
